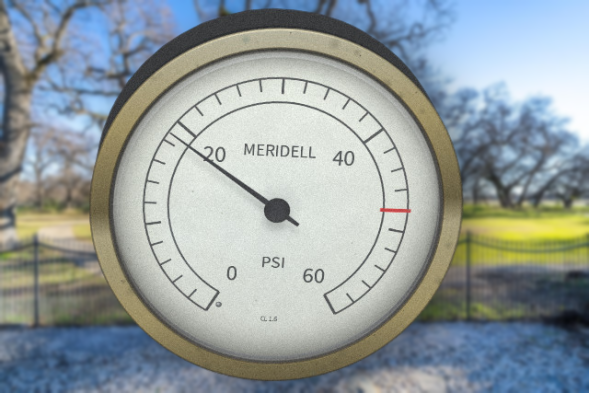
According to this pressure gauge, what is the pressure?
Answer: 19 psi
